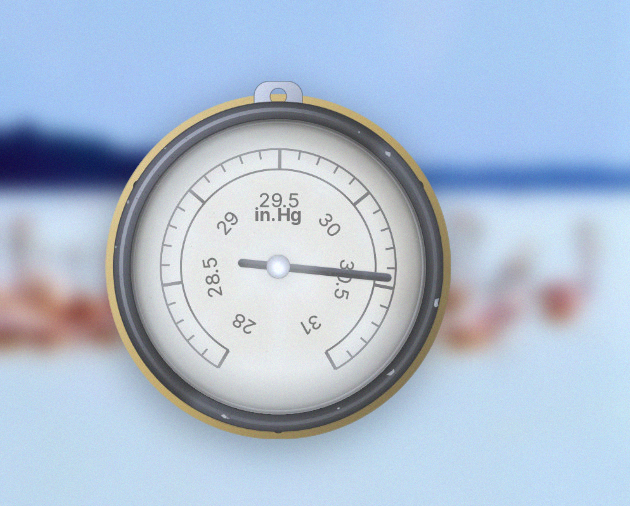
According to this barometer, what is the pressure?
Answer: 30.45 inHg
